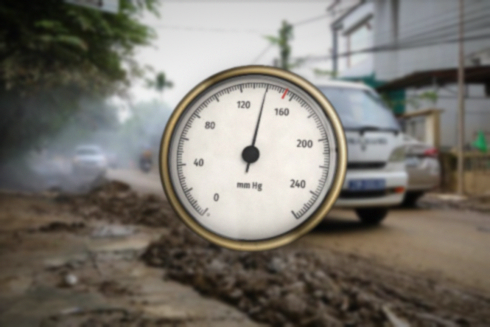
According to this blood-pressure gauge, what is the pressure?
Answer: 140 mmHg
